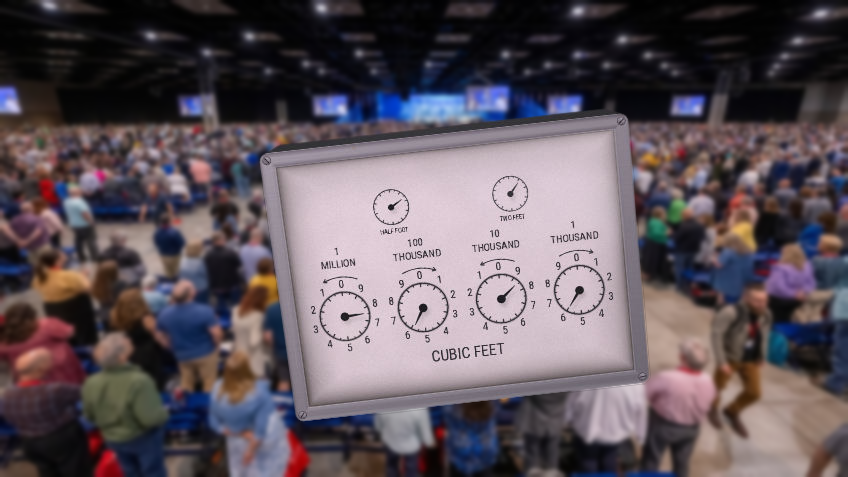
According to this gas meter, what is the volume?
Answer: 758600 ft³
